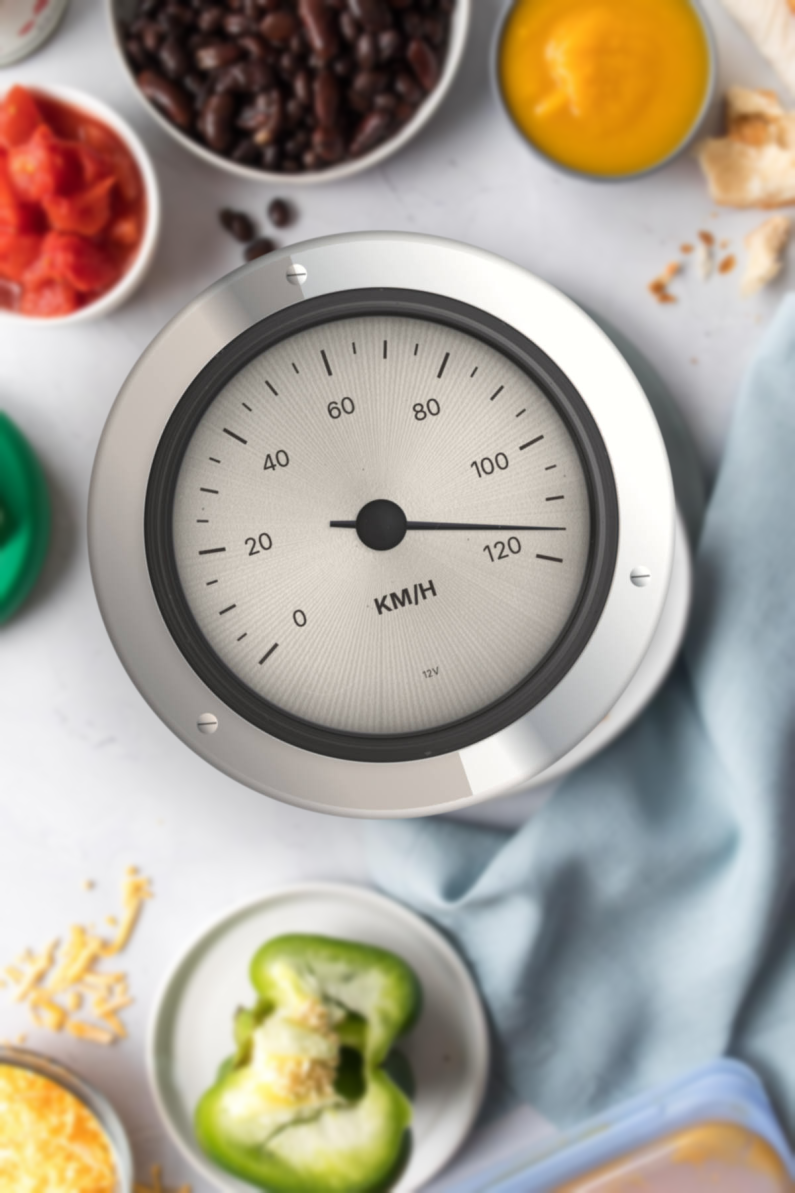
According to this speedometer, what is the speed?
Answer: 115 km/h
